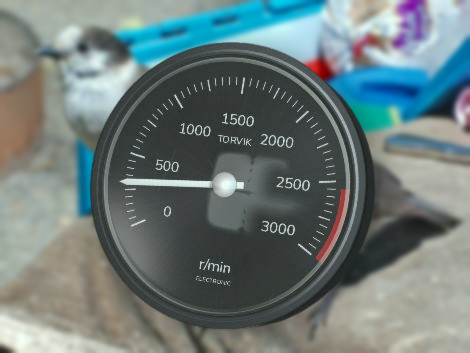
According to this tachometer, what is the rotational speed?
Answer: 300 rpm
